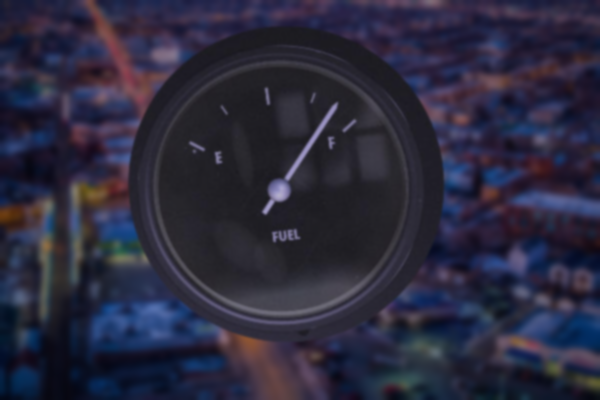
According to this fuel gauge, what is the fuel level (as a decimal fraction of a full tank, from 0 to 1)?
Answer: 0.875
